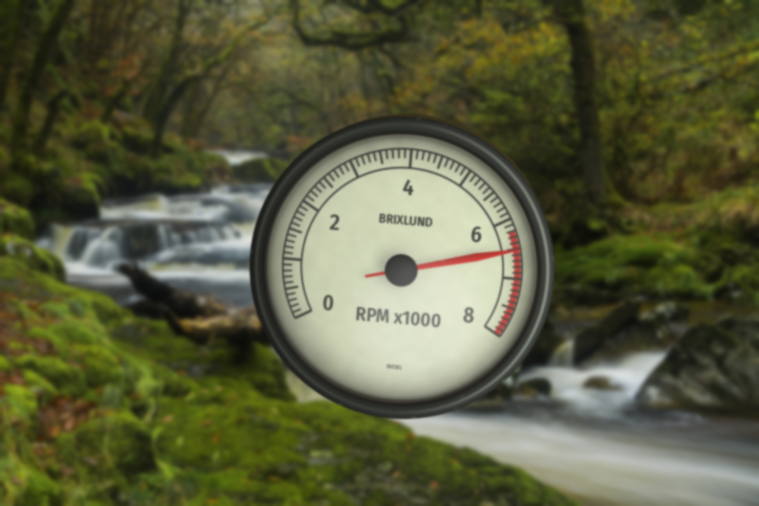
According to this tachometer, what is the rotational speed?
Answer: 6500 rpm
